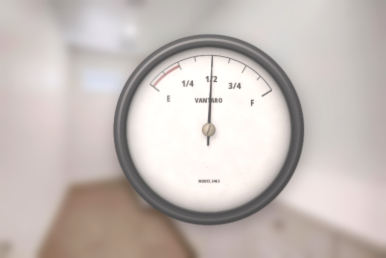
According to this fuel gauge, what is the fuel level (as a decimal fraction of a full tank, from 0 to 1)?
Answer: 0.5
